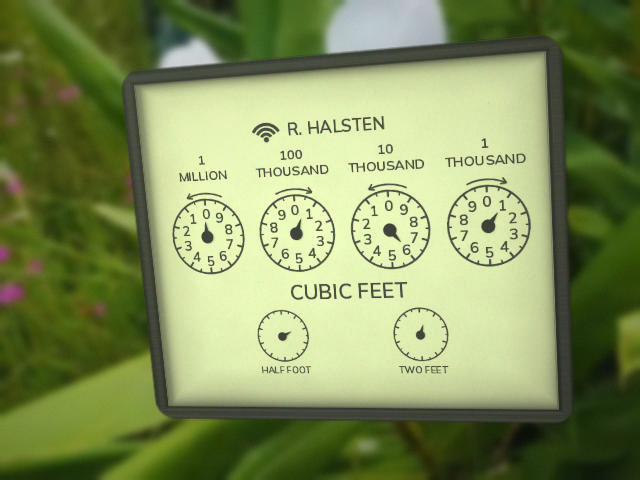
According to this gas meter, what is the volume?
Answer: 6100 ft³
